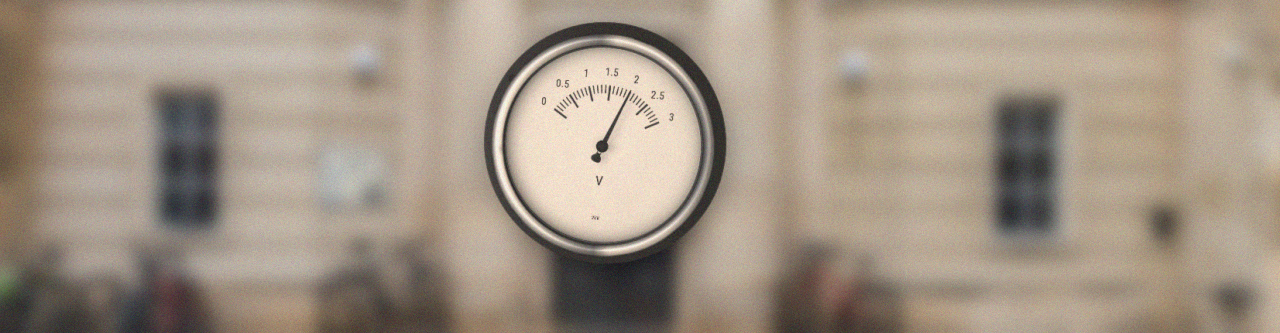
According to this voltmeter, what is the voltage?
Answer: 2 V
